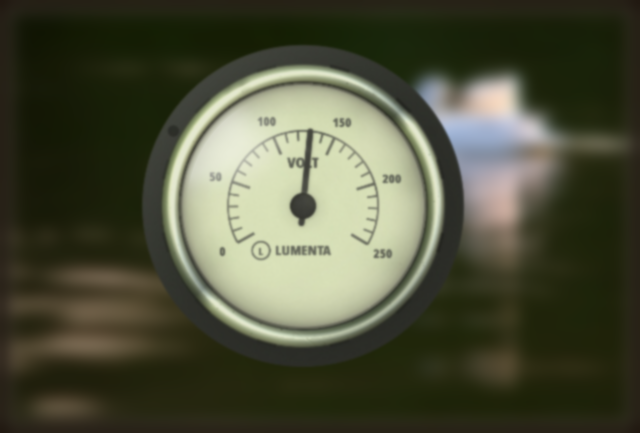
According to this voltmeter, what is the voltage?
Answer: 130 V
